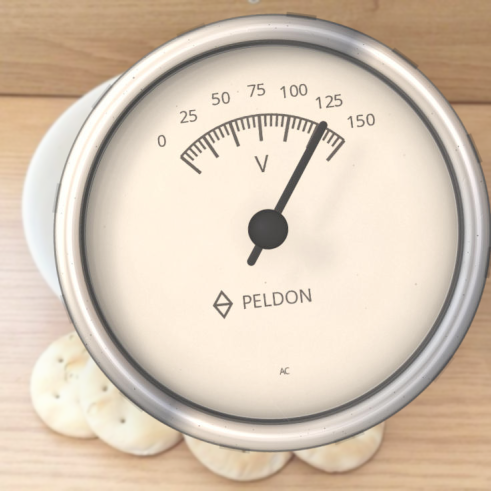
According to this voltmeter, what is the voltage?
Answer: 130 V
